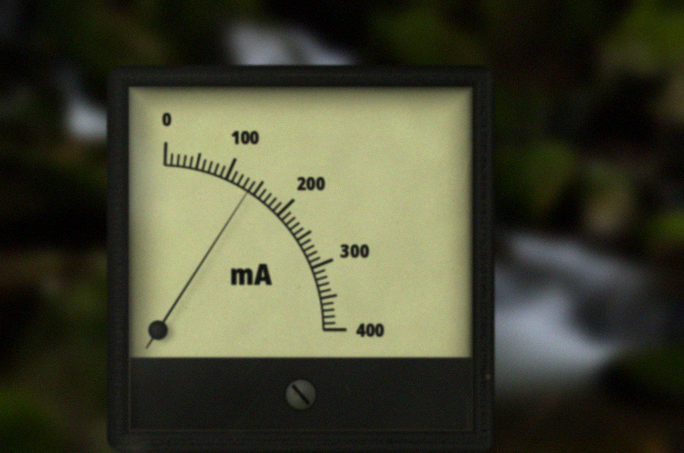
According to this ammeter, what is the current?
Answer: 140 mA
